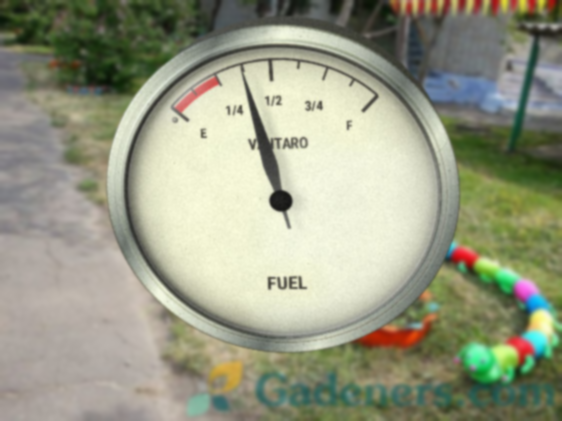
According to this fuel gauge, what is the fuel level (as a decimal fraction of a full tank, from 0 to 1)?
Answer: 0.375
